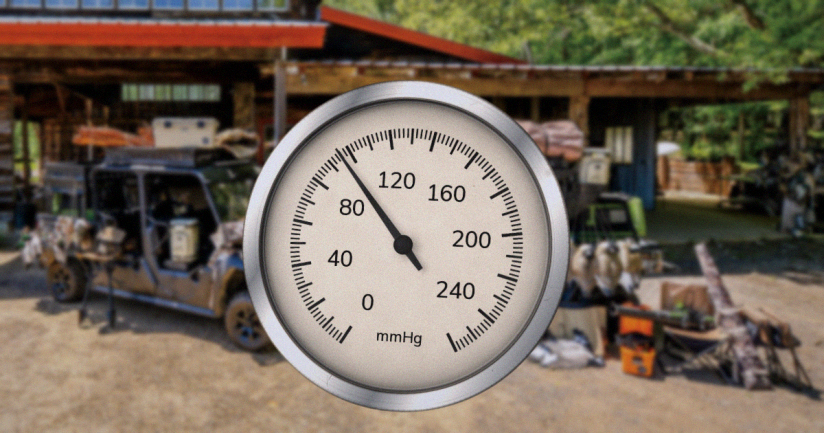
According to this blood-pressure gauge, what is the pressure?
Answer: 96 mmHg
